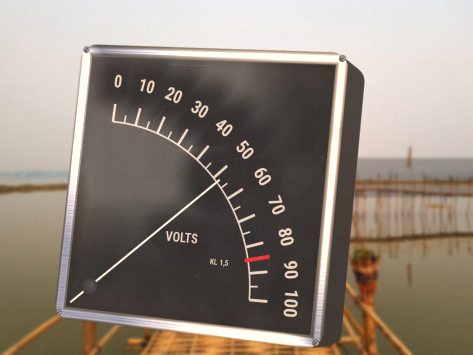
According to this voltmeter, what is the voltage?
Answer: 52.5 V
